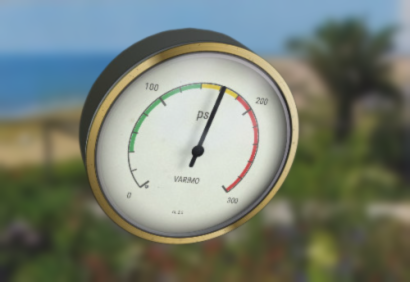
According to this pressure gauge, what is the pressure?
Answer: 160 psi
